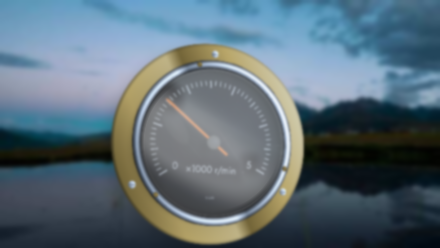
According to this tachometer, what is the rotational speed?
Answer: 1500 rpm
